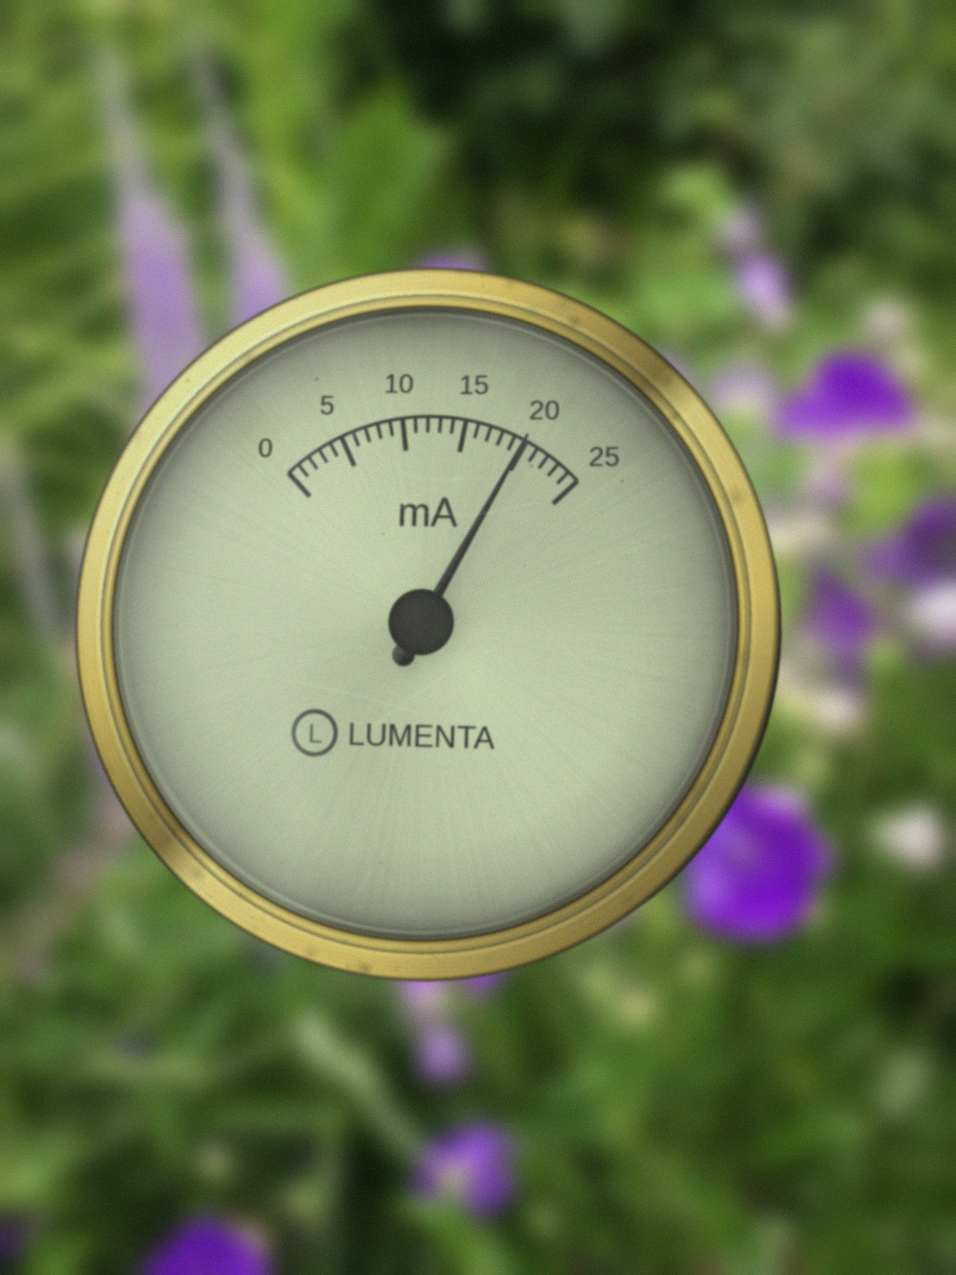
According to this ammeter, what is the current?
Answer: 20 mA
